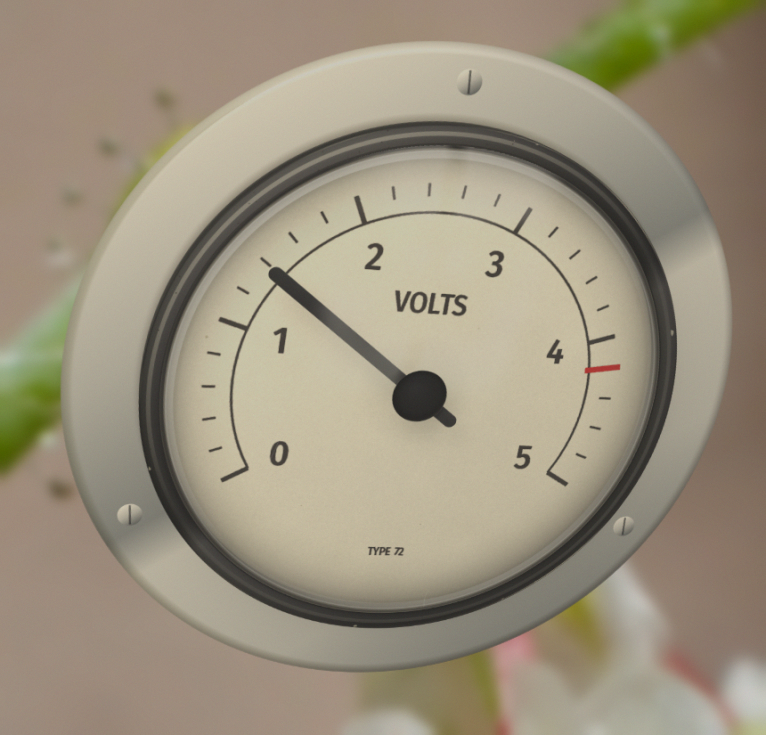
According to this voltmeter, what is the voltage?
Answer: 1.4 V
